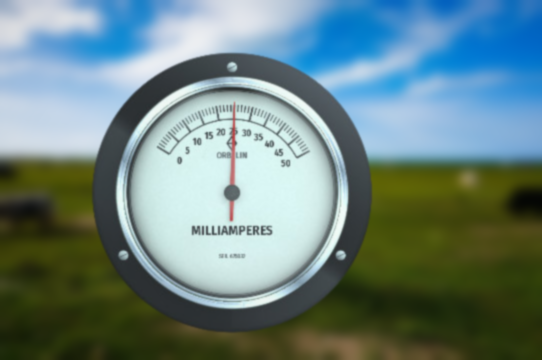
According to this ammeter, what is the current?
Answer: 25 mA
